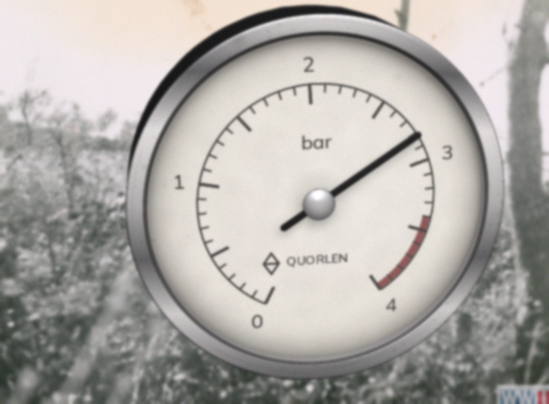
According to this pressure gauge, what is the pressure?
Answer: 2.8 bar
